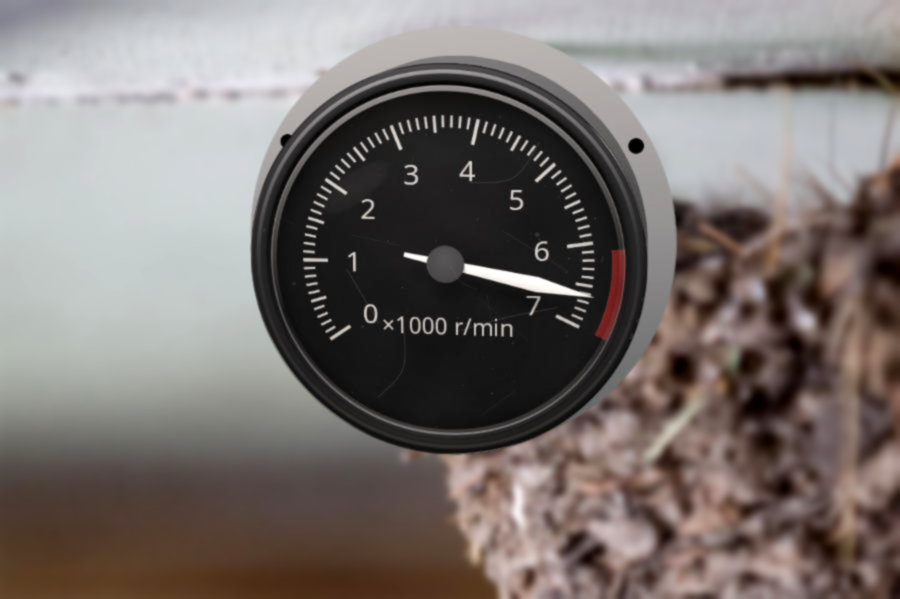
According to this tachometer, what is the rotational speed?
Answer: 6600 rpm
